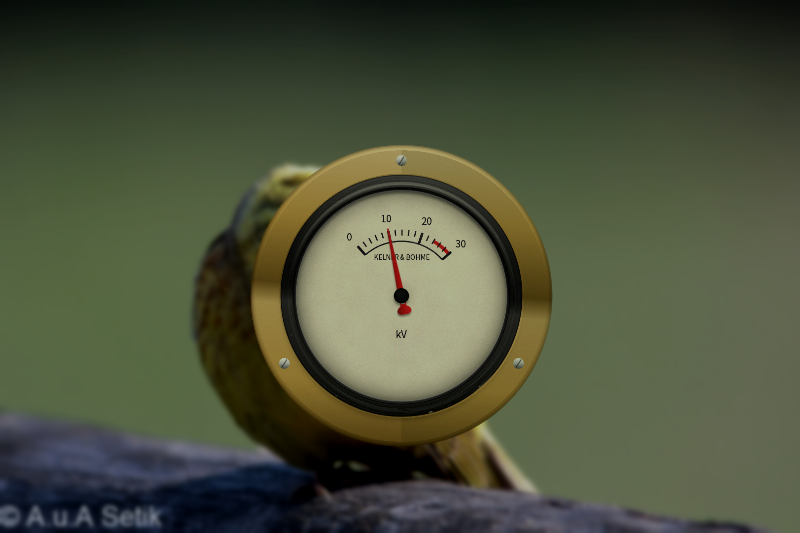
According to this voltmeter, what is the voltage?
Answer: 10 kV
